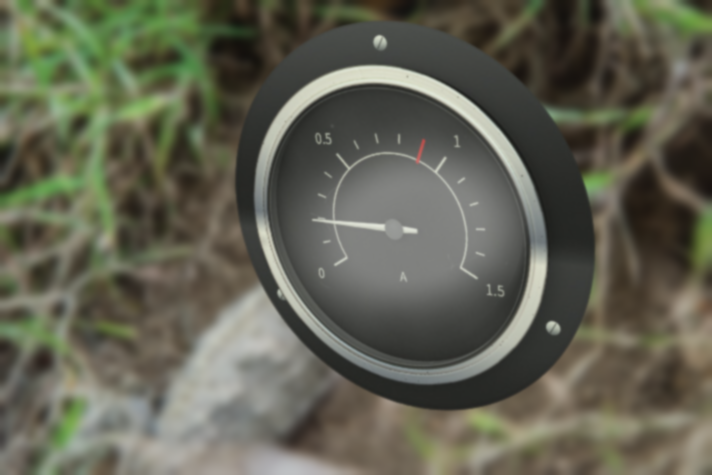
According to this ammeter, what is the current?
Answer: 0.2 A
